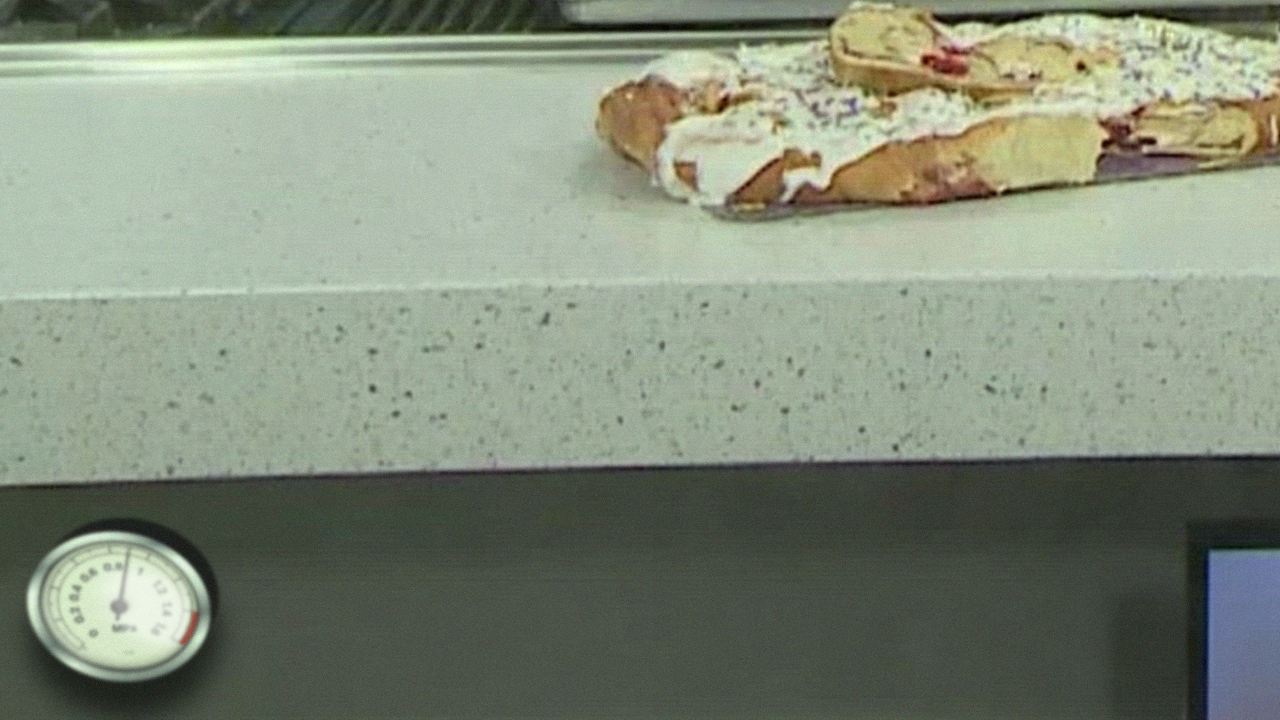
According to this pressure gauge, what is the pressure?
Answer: 0.9 MPa
